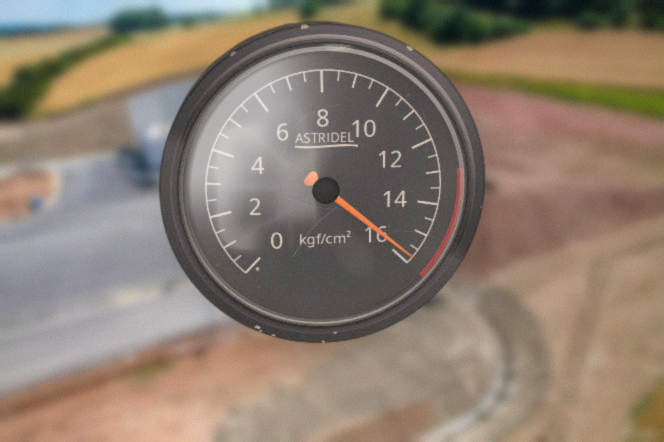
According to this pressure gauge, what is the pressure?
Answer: 15.75 kg/cm²
